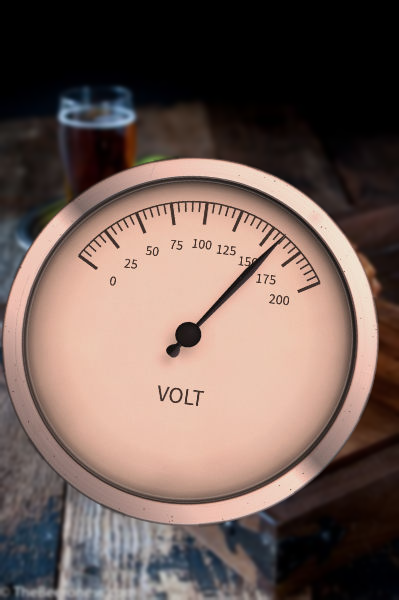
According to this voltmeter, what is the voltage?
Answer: 160 V
